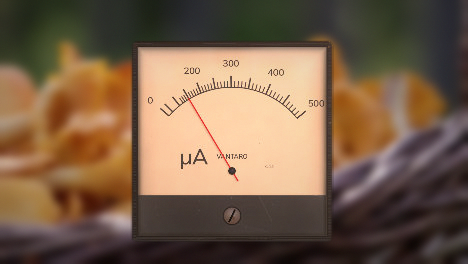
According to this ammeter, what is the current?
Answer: 150 µA
